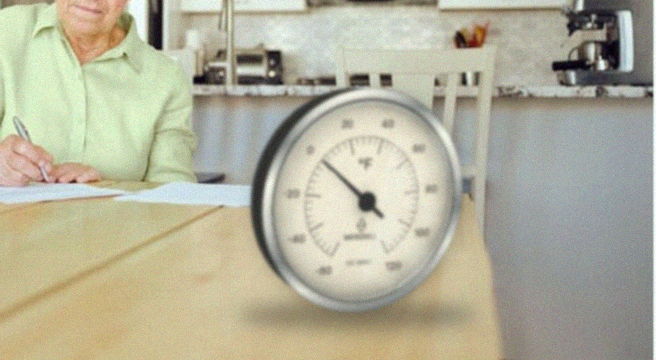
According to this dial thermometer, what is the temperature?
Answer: 0 °F
